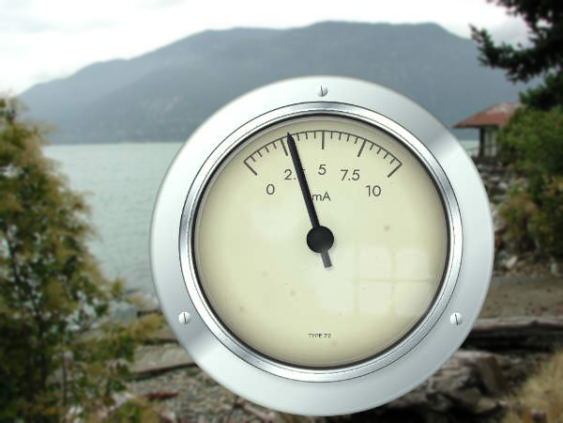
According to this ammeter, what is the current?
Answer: 3 mA
